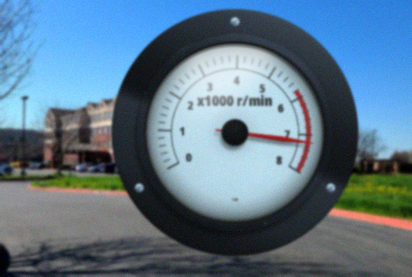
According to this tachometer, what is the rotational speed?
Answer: 7200 rpm
